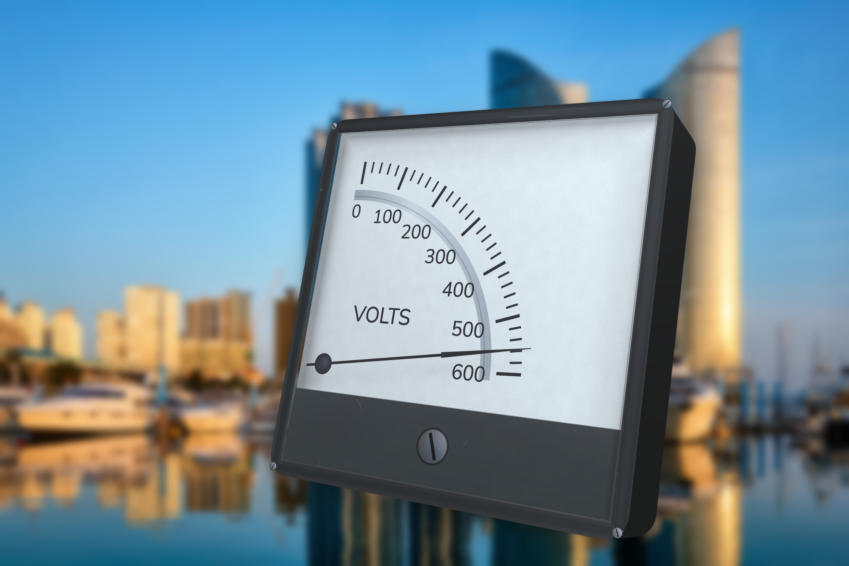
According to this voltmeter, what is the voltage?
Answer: 560 V
